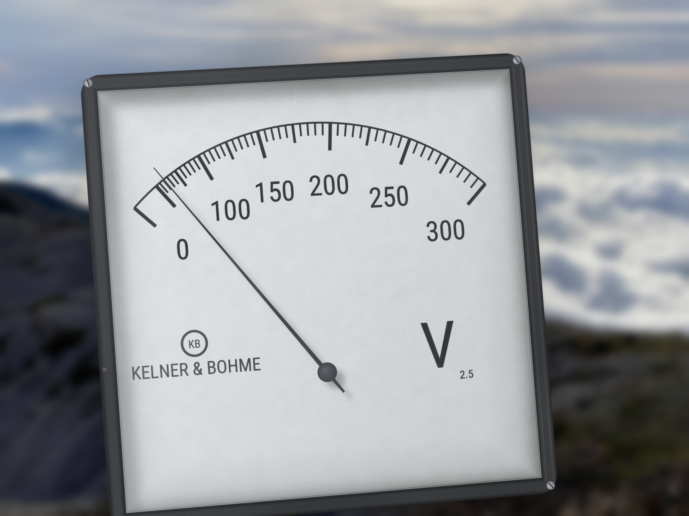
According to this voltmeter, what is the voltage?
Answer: 60 V
